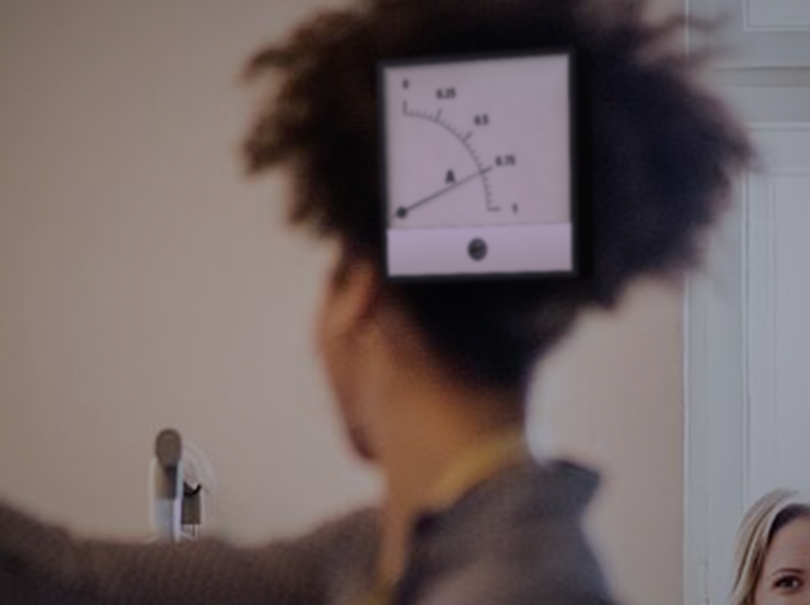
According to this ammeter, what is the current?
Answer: 0.75 A
